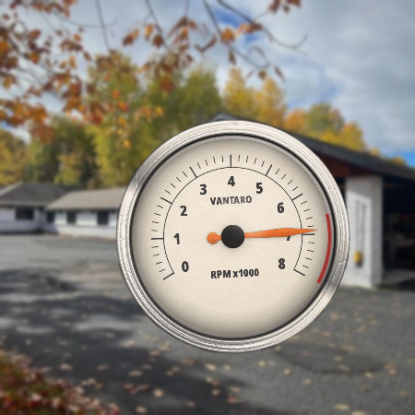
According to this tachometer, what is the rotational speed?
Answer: 6900 rpm
